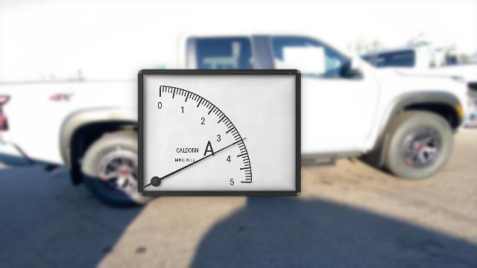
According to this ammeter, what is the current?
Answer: 3.5 A
